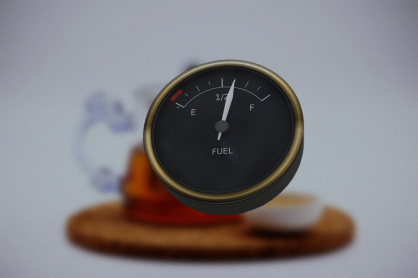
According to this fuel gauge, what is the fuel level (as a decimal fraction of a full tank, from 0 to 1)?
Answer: 0.625
